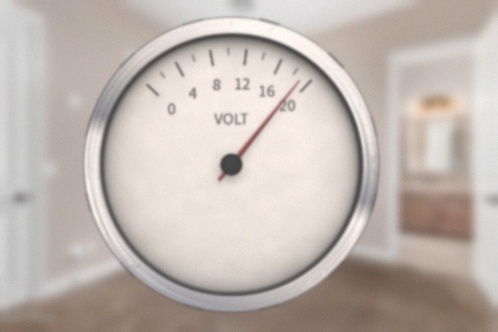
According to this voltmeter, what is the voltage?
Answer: 19 V
